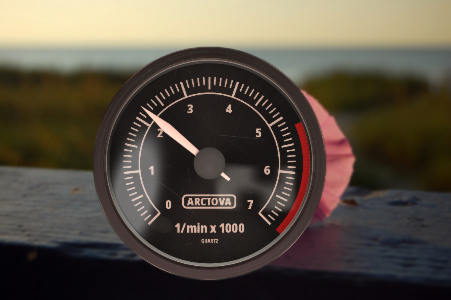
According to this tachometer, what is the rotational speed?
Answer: 2200 rpm
